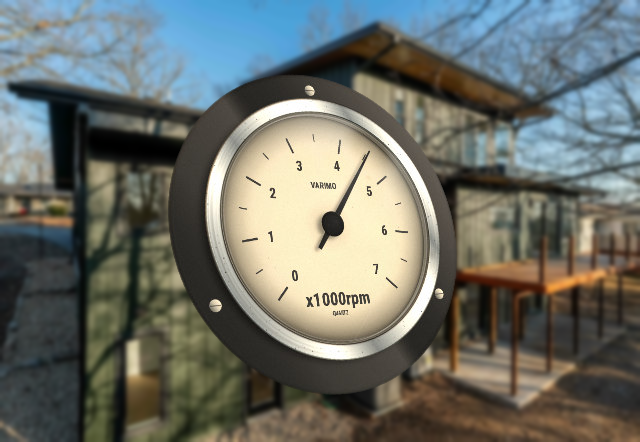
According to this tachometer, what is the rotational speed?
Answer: 4500 rpm
